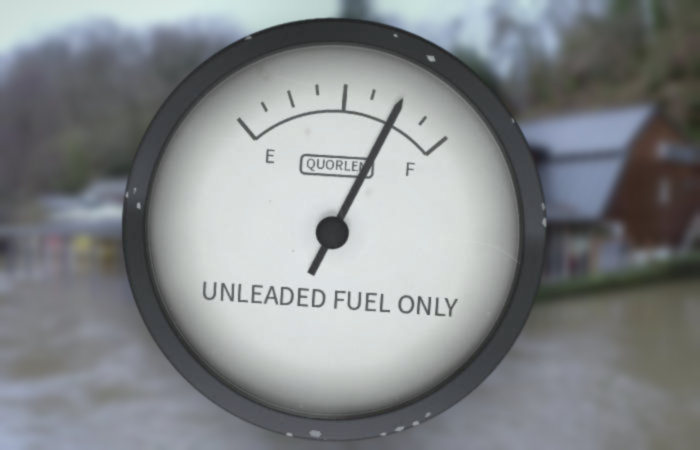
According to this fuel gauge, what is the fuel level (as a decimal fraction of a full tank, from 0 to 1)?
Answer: 0.75
